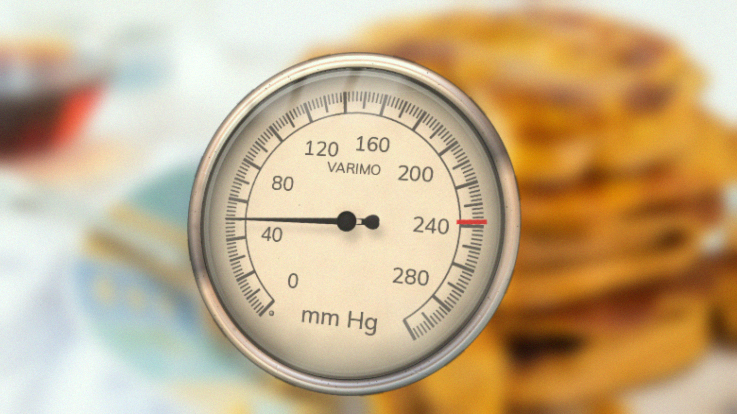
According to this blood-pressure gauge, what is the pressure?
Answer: 50 mmHg
